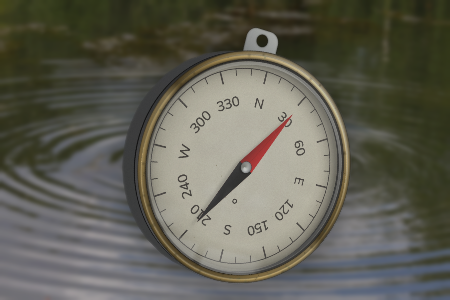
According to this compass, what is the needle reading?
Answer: 30 °
